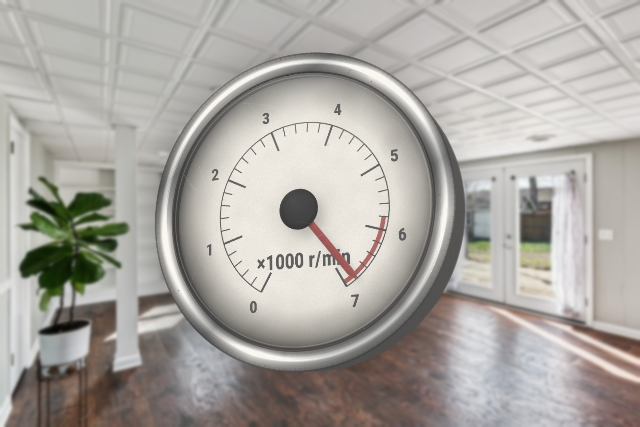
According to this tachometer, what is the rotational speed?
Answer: 6800 rpm
